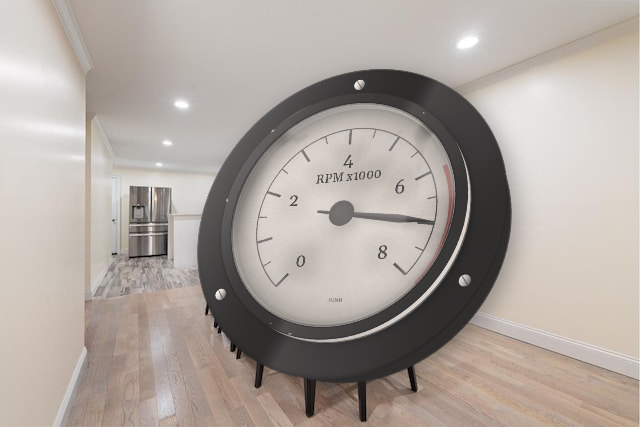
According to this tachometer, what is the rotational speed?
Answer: 7000 rpm
